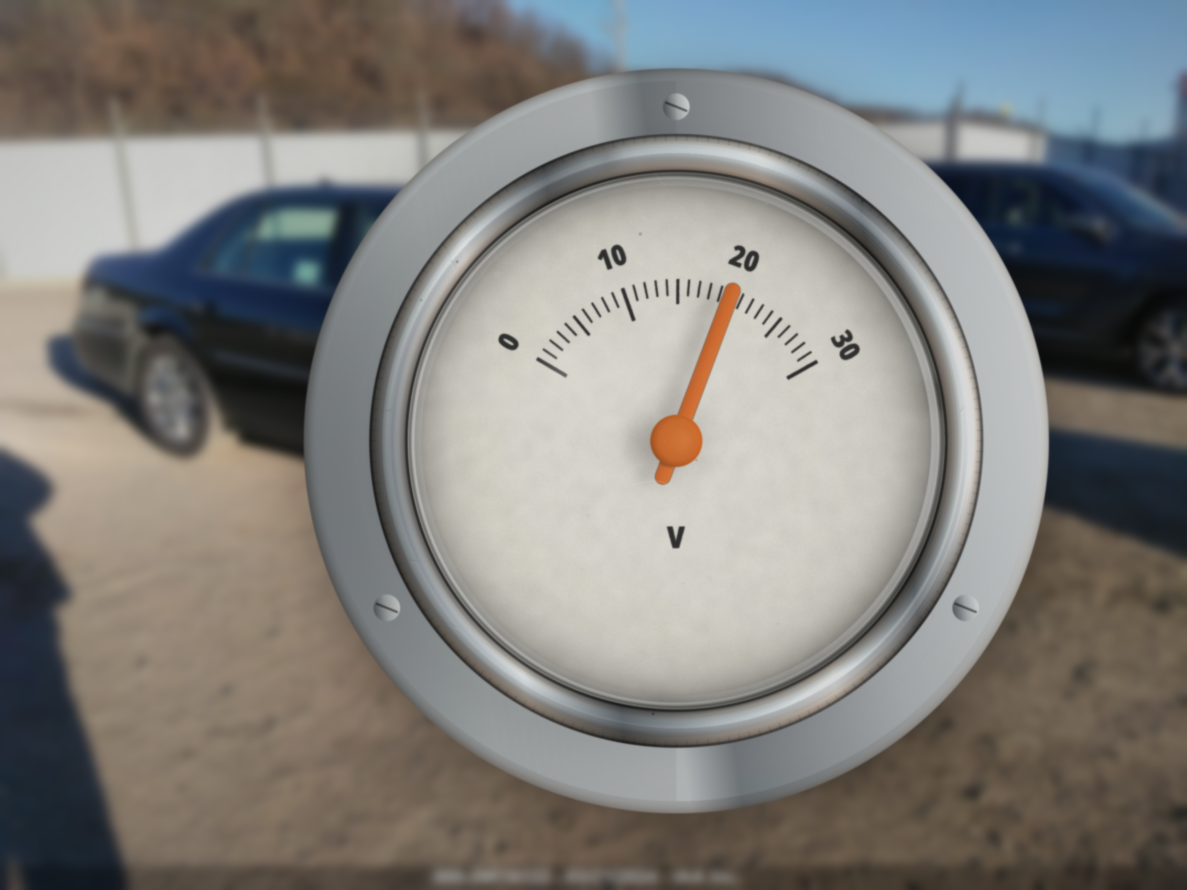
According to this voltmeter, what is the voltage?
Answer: 20 V
